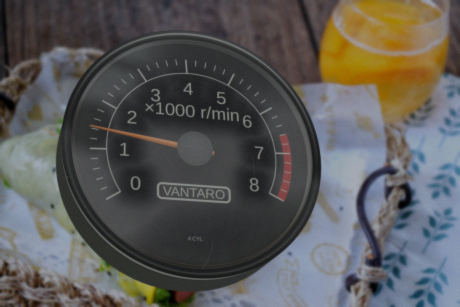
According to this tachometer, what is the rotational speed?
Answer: 1400 rpm
